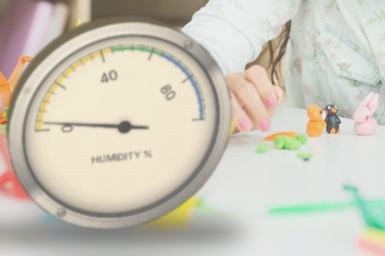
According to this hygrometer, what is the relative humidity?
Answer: 4 %
